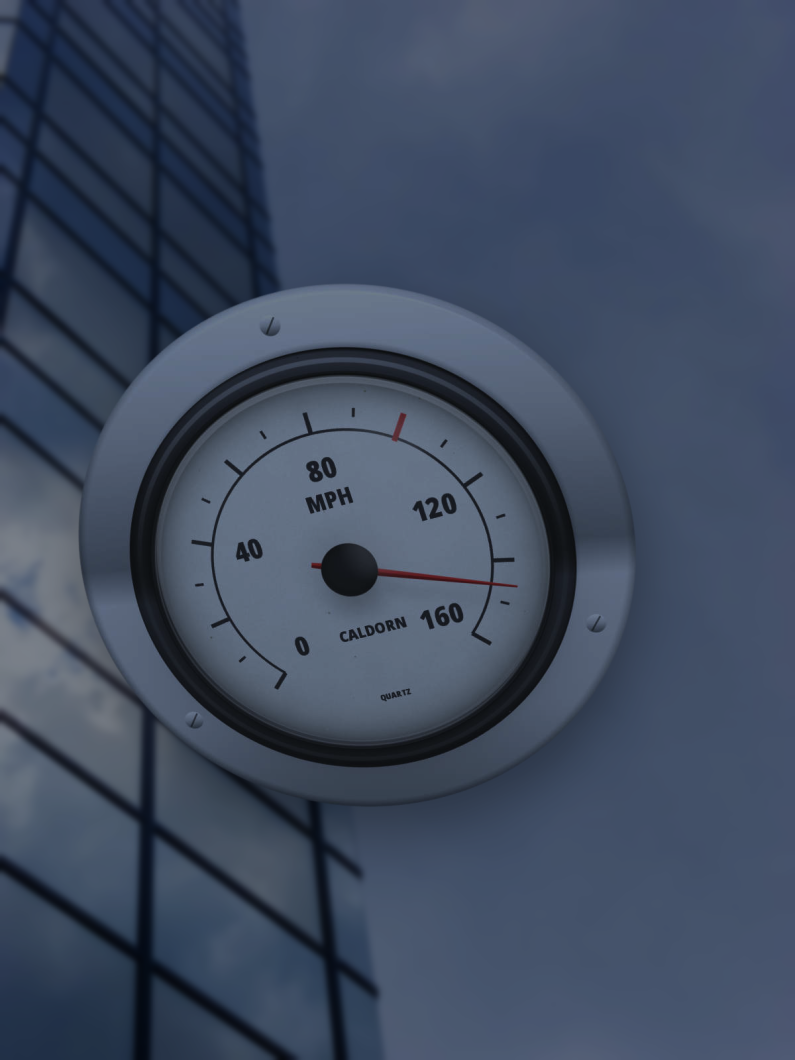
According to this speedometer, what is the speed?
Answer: 145 mph
